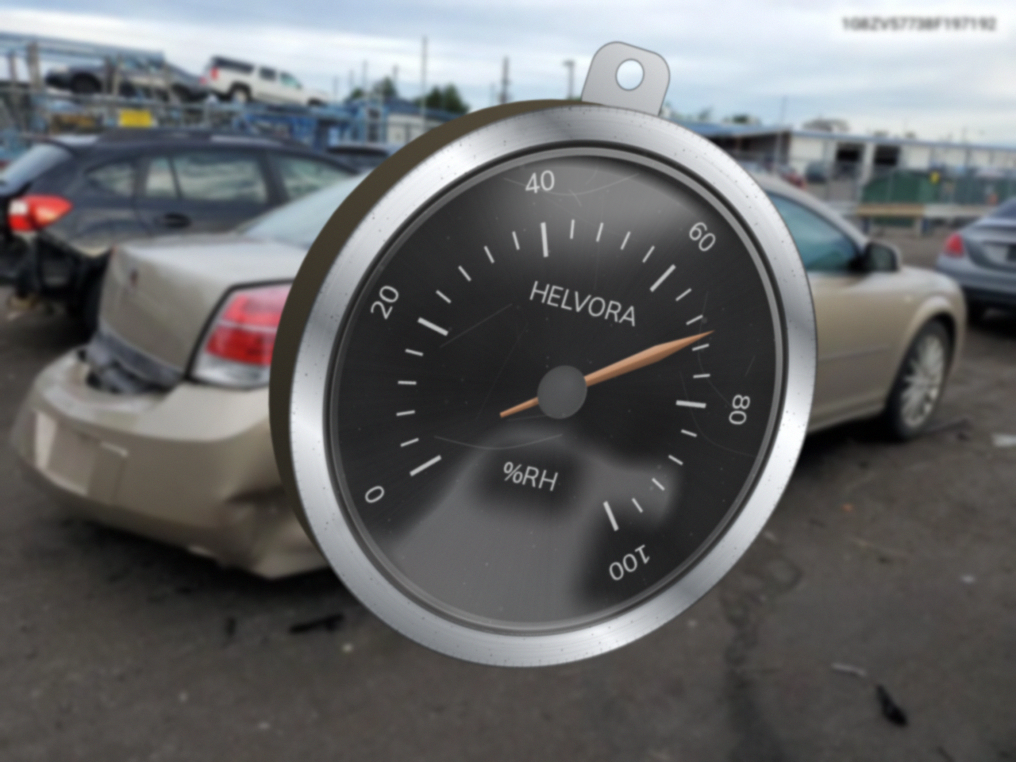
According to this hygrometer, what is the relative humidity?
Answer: 70 %
